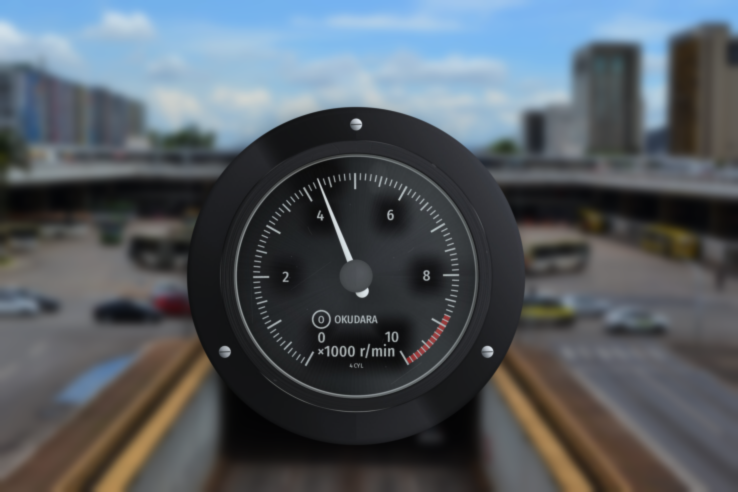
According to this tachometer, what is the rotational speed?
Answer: 4300 rpm
